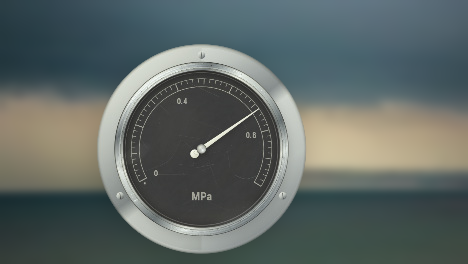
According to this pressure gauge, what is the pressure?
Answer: 0.72 MPa
